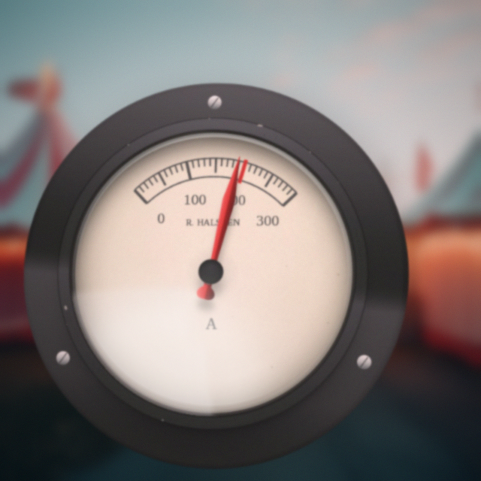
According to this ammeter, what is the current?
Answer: 190 A
